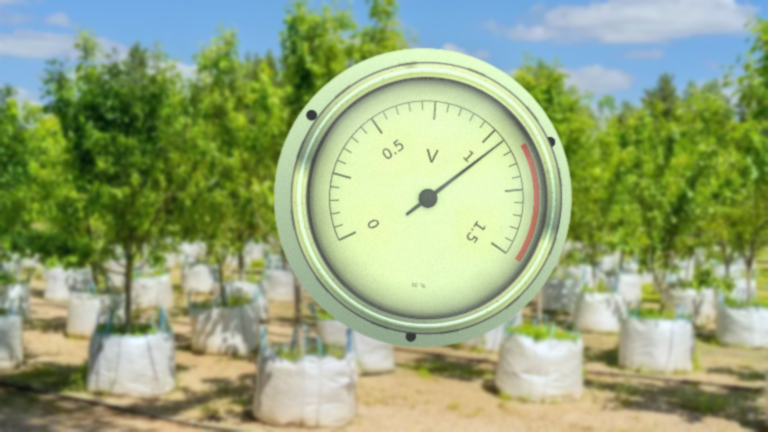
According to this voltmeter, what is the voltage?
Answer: 1.05 V
